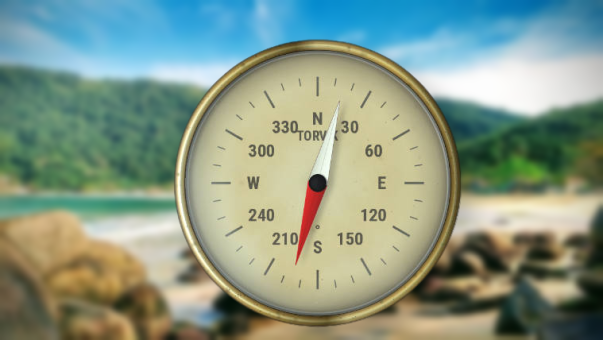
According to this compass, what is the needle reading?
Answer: 195 °
